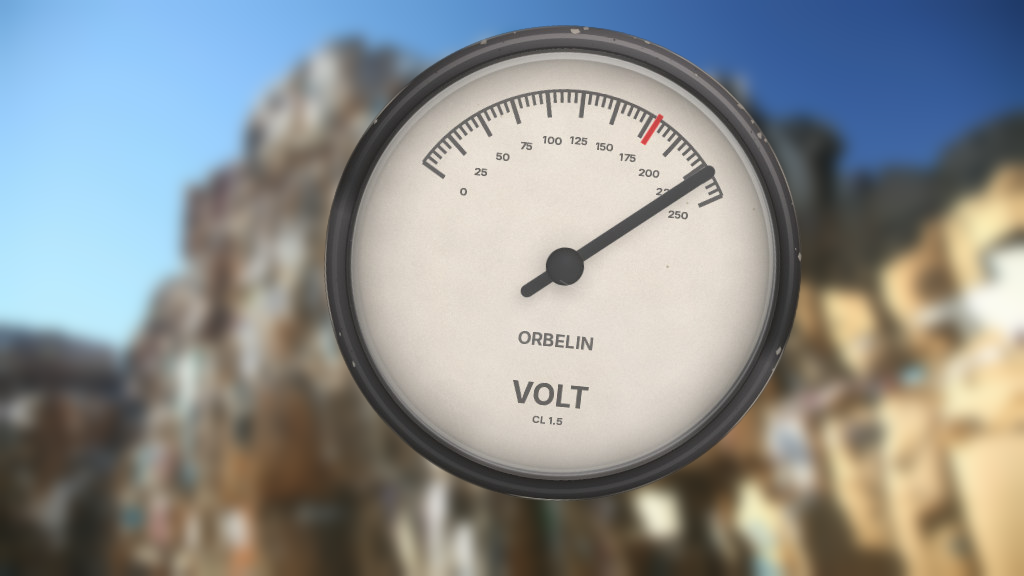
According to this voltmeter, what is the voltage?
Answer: 230 V
